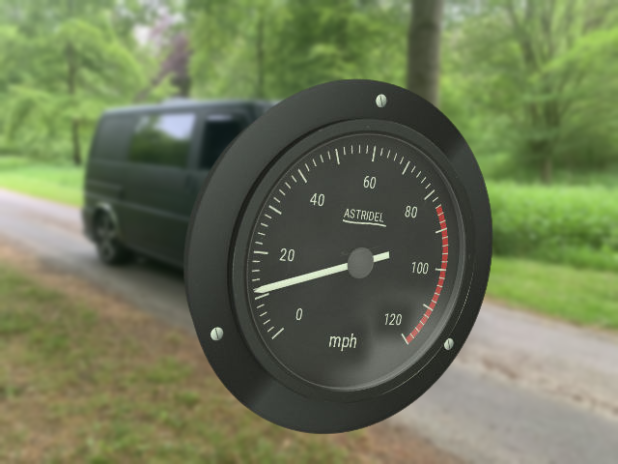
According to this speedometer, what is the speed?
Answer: 12 mph
